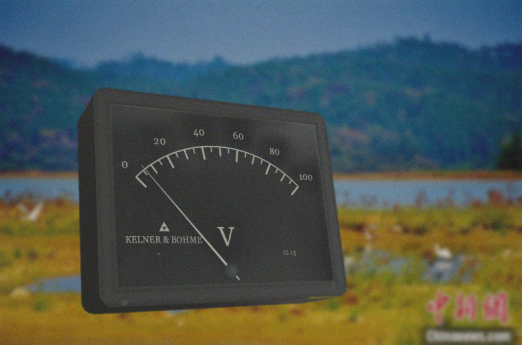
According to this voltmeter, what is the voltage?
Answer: 5 V
